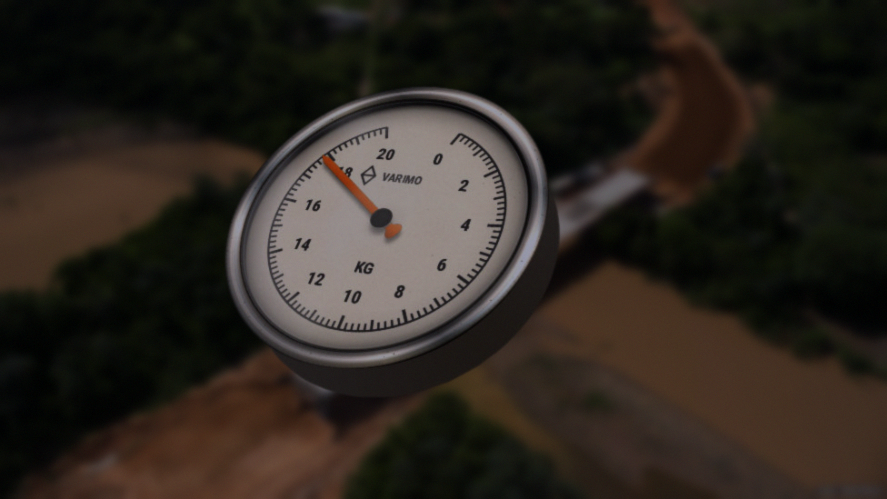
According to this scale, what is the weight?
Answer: 17.8 kg
